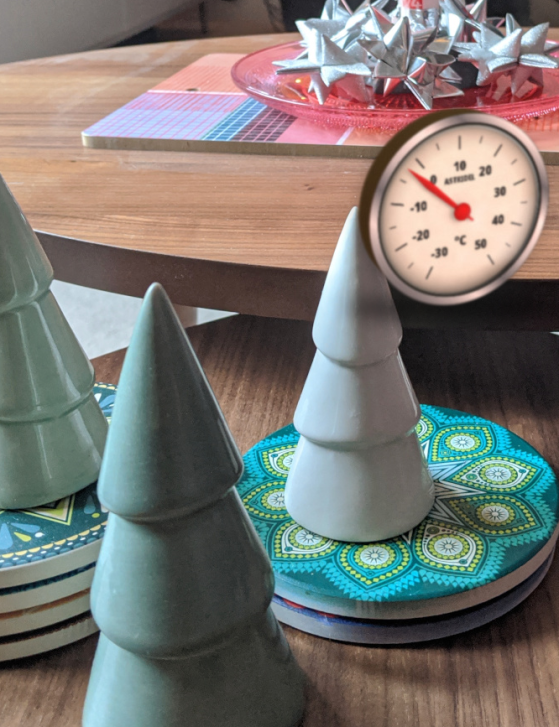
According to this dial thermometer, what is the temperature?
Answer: -2.5 °C
